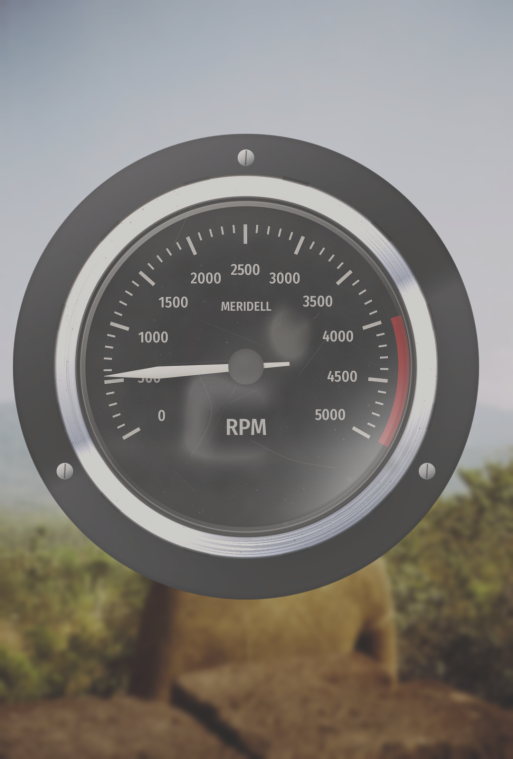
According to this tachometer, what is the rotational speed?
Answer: 550 rpm
